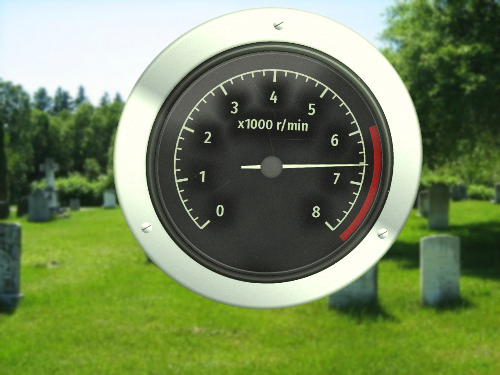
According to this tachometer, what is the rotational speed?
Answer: 6600 rpm
